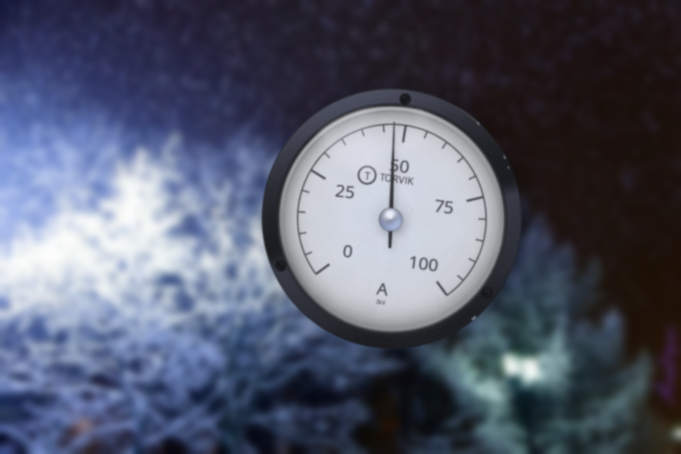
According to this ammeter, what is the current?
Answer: 47.5 A
